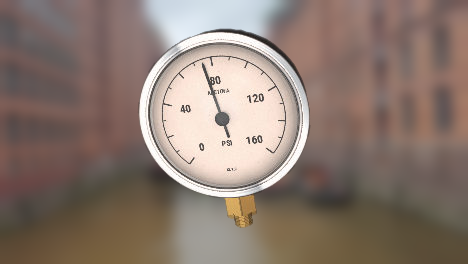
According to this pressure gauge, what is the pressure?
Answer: 75 psi
